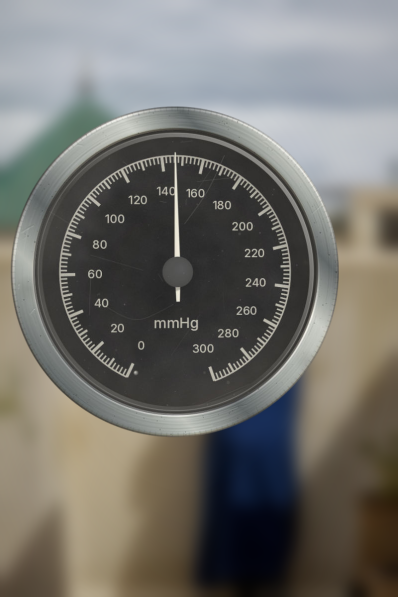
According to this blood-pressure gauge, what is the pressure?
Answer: 146 mmHg
